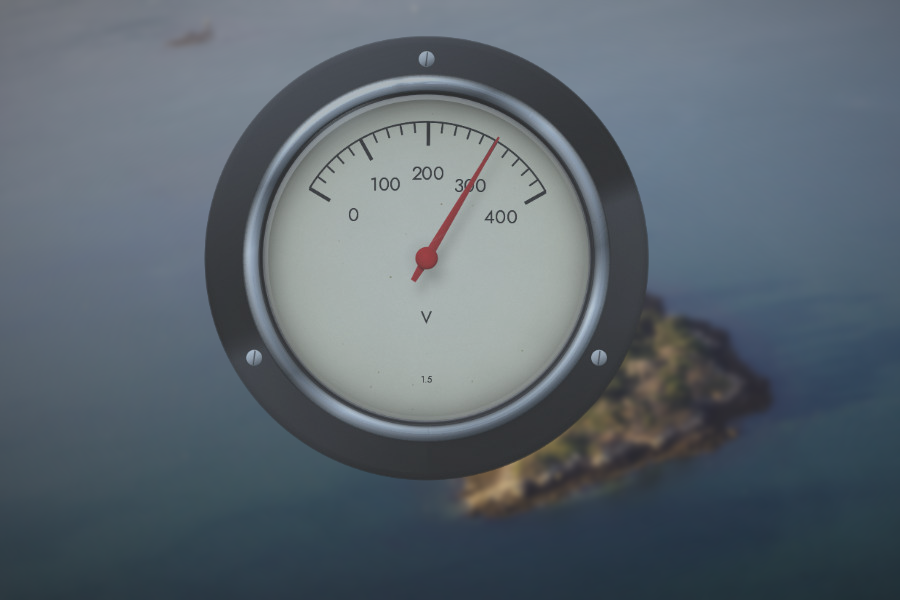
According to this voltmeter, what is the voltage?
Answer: 300 V
